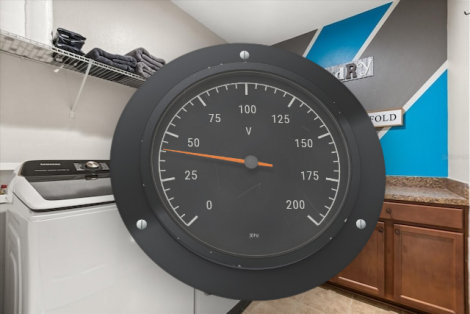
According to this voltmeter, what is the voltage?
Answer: 40 V
